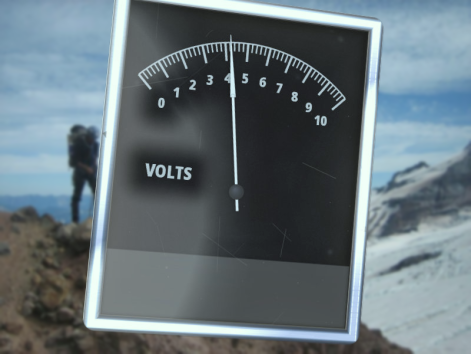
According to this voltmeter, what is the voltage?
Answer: 4.2 V
